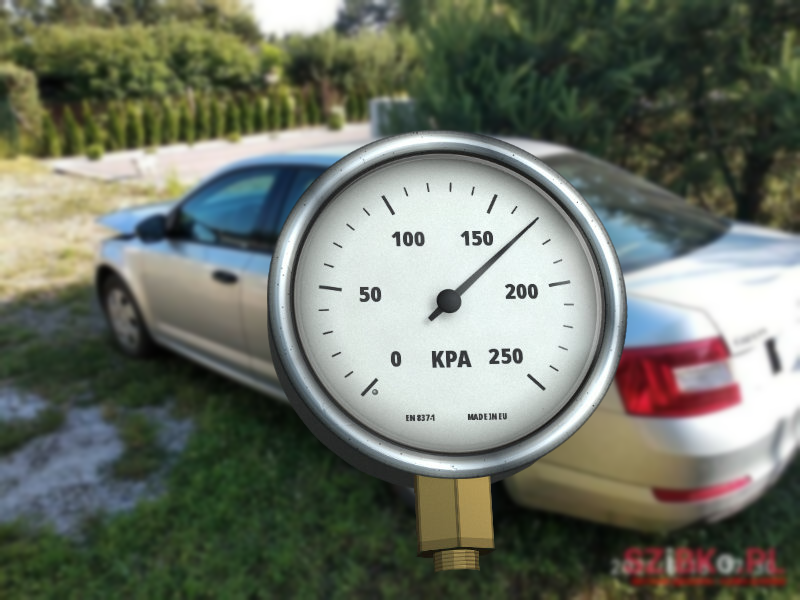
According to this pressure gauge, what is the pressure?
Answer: 170 kPa
